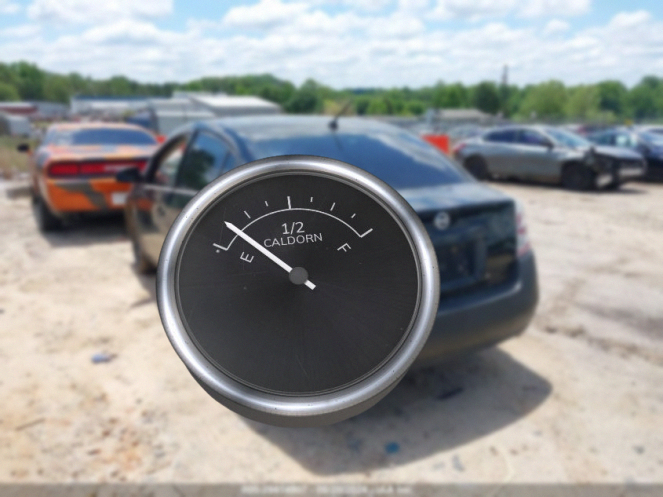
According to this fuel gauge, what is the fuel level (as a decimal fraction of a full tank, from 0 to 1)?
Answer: 0.125
